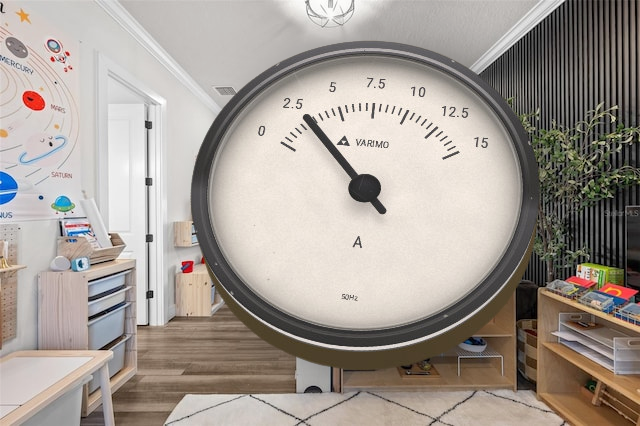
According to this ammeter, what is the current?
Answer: 2.5 A
